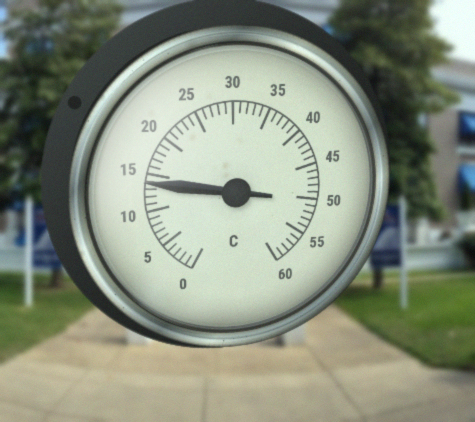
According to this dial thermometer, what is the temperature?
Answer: 14 °C
